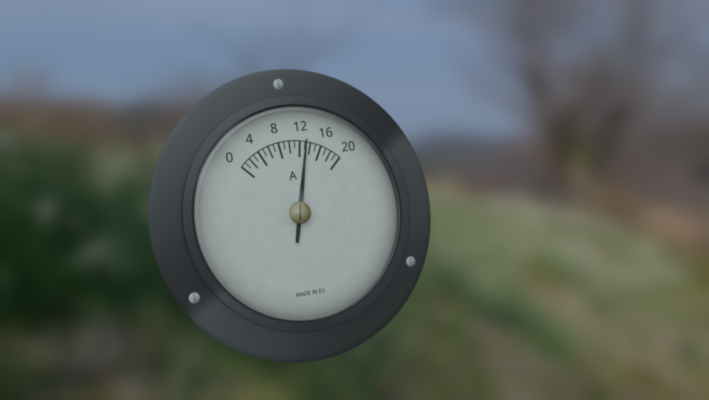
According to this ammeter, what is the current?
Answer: 13 A
